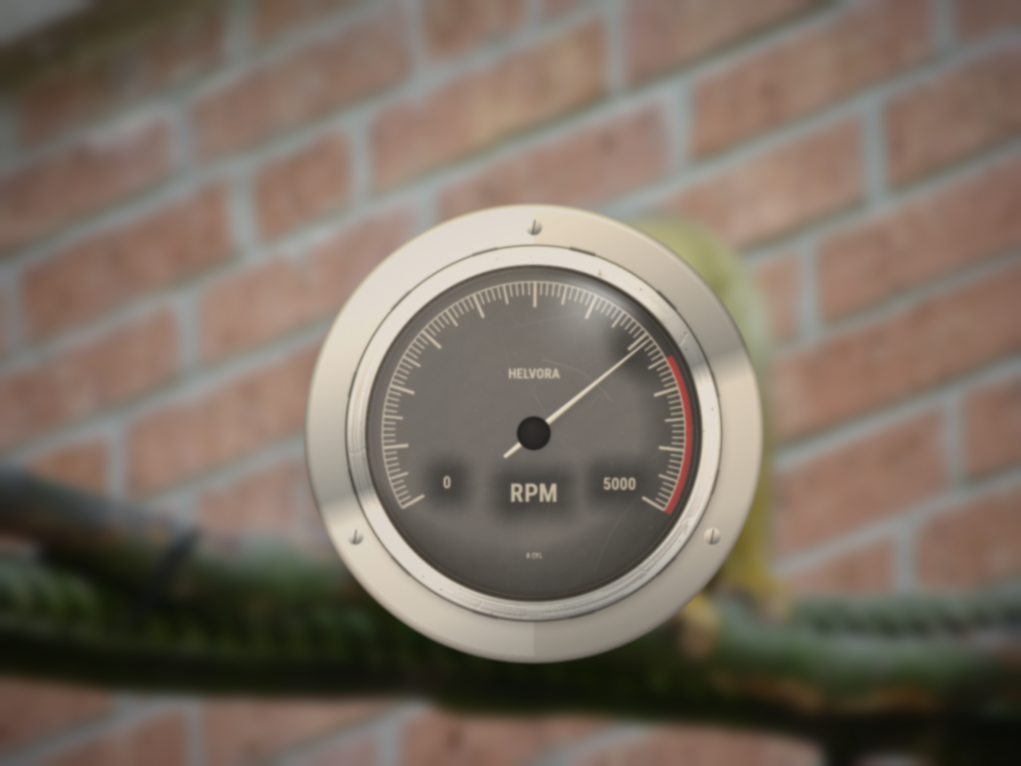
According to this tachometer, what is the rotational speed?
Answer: 3550 rpm
